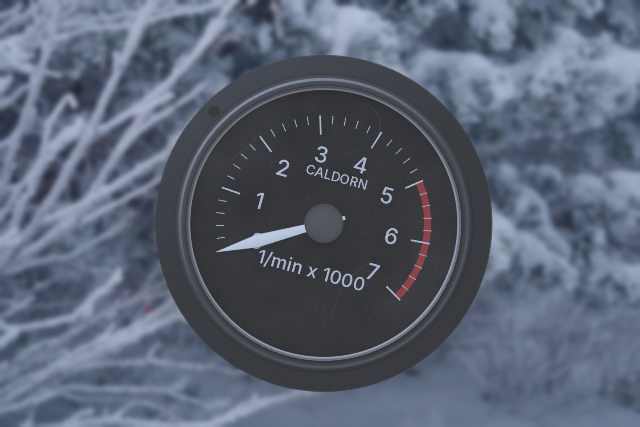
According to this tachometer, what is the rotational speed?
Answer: 0 rpm
